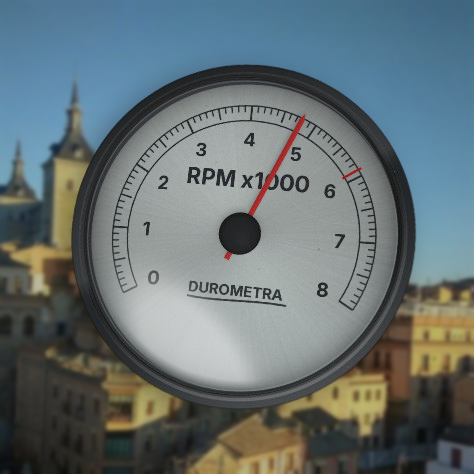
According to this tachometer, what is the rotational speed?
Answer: 4800 rpm
